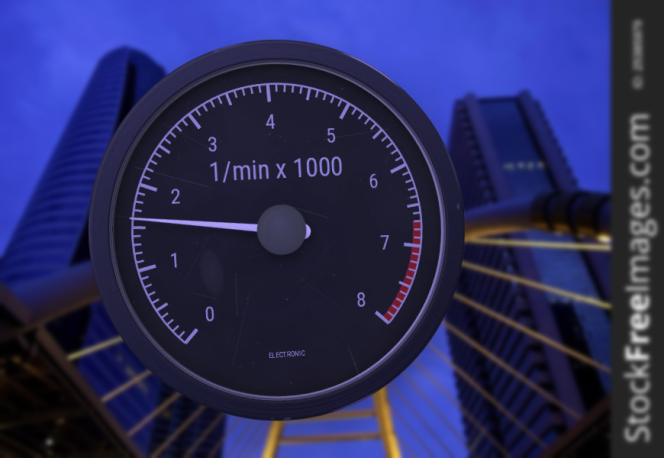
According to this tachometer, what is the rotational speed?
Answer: 1600 rpm
